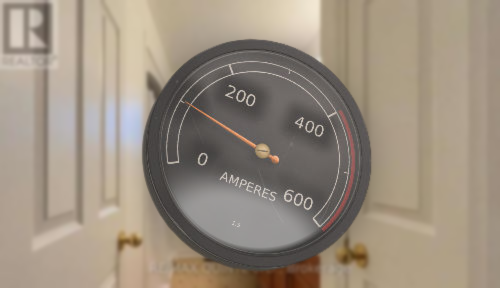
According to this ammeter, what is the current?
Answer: 100 A
